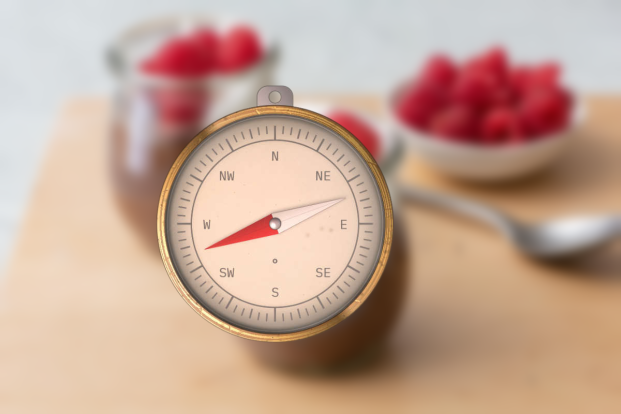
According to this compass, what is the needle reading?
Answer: 250 °
